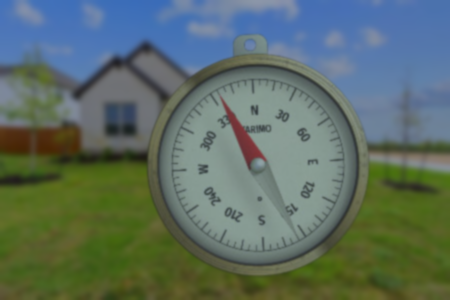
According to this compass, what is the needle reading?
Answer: 335 °
